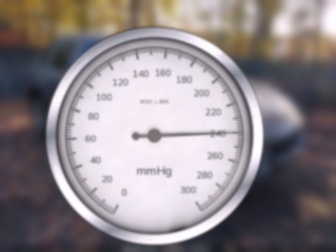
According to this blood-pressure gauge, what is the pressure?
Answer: 240 mmHg
